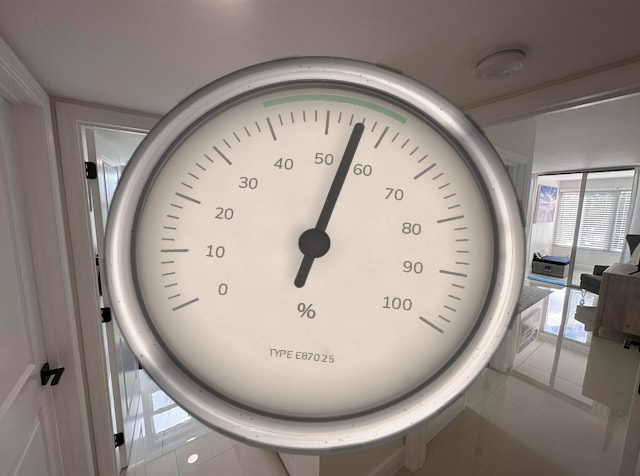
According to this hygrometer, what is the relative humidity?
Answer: 56 %
